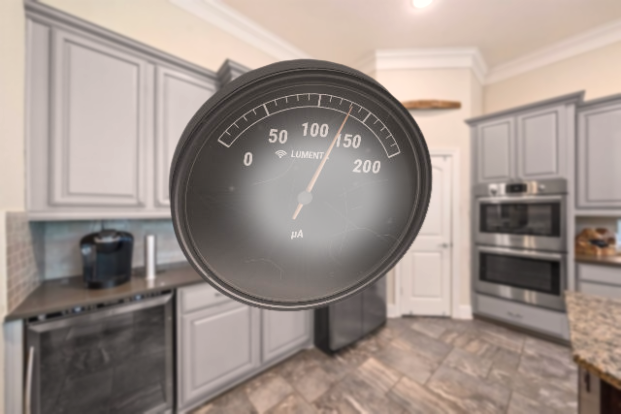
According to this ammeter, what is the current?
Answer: 130 µA
